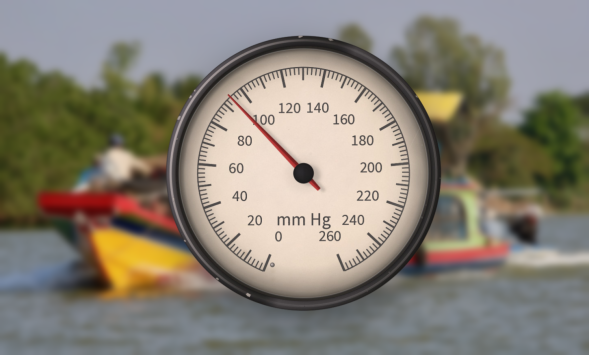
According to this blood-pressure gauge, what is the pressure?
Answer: 94 mmHg
